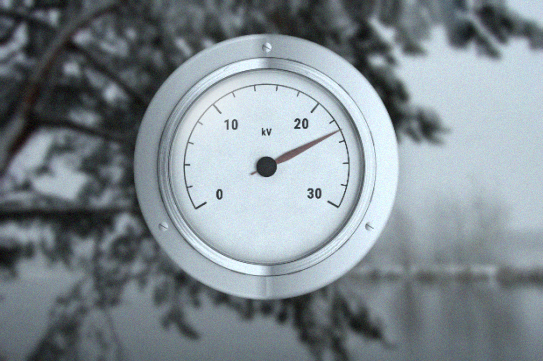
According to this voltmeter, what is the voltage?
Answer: 23 kV
